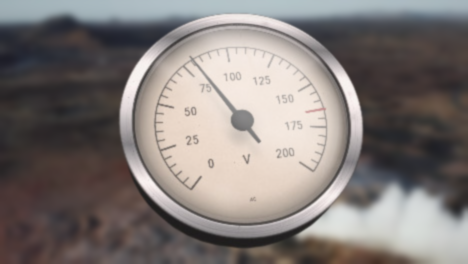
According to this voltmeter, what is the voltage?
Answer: 80 V
